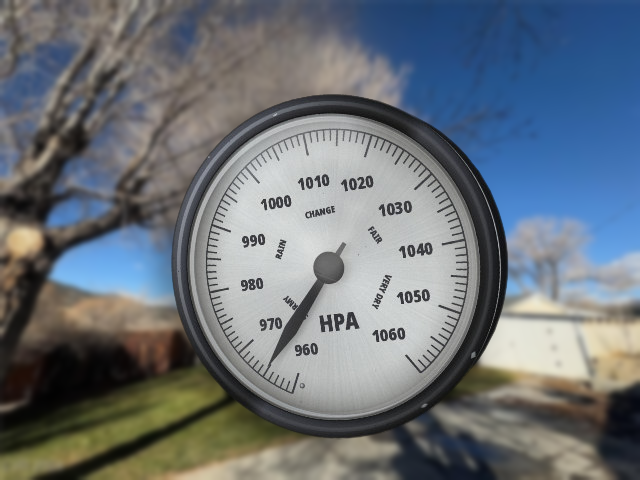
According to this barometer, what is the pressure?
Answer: 965 hPa
